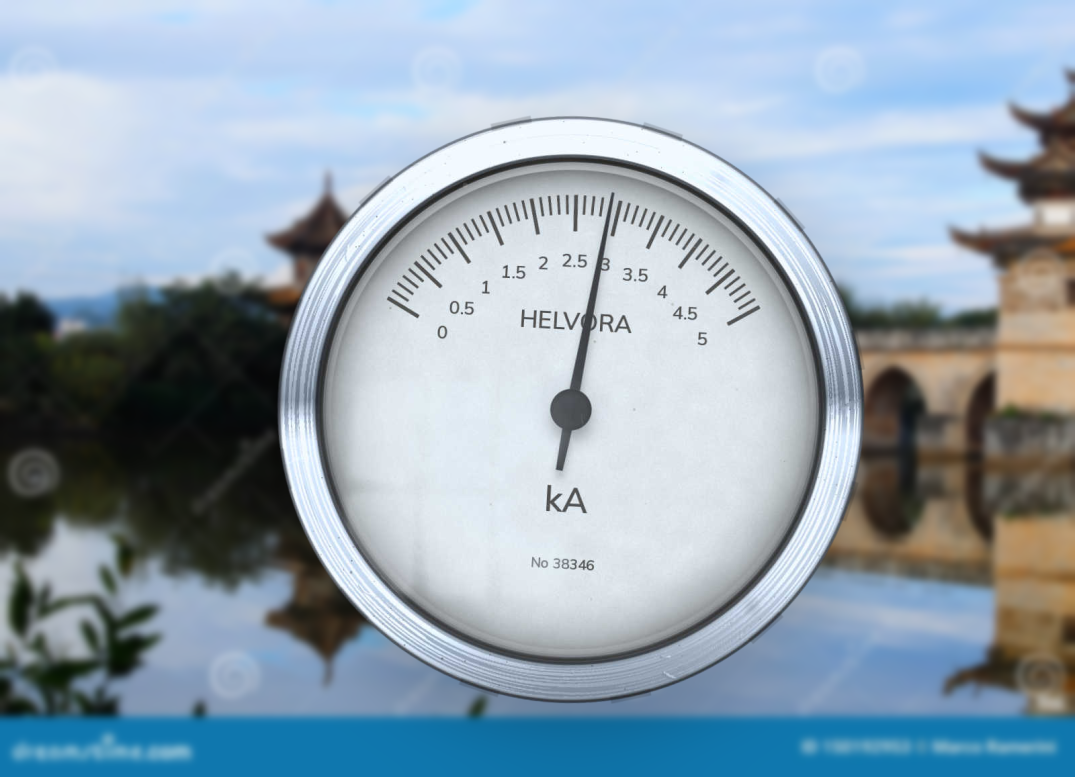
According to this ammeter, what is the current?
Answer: 2.9 kA
